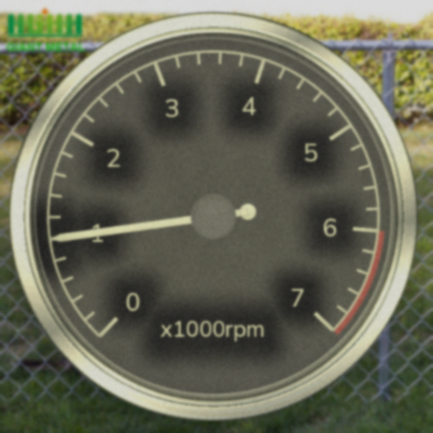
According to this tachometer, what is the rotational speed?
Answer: 1000 rpm
